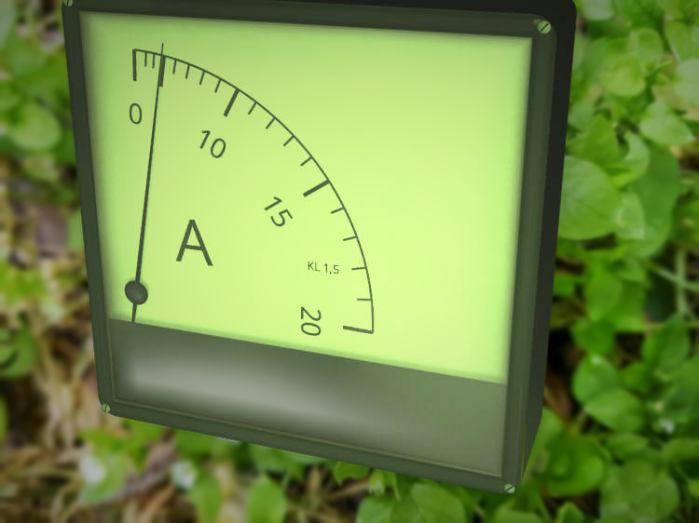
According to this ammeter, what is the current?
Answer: 5 A
